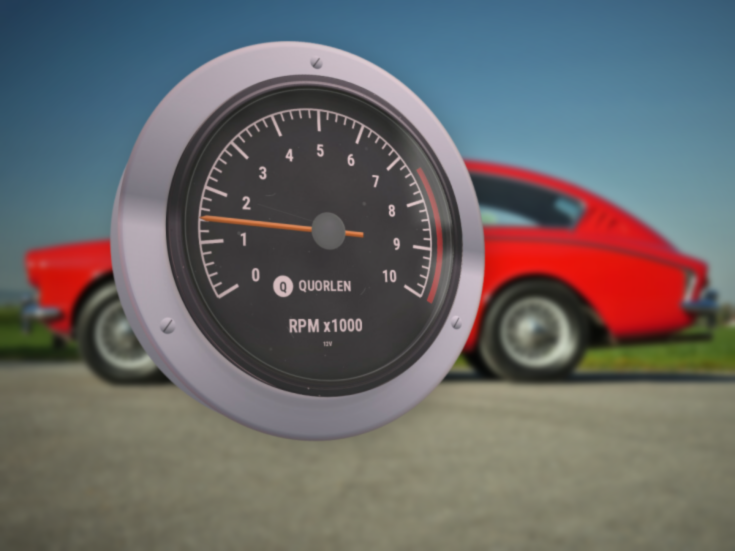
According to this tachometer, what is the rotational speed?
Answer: 1400 rpm
